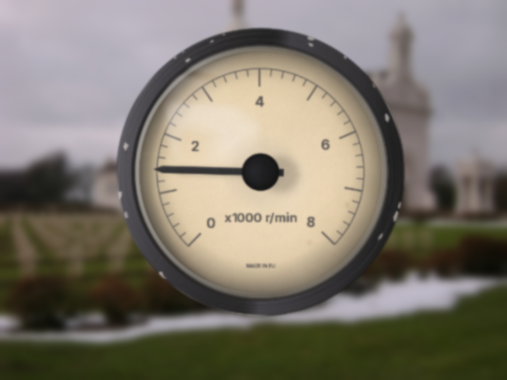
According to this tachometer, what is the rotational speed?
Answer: 1400 rpm
